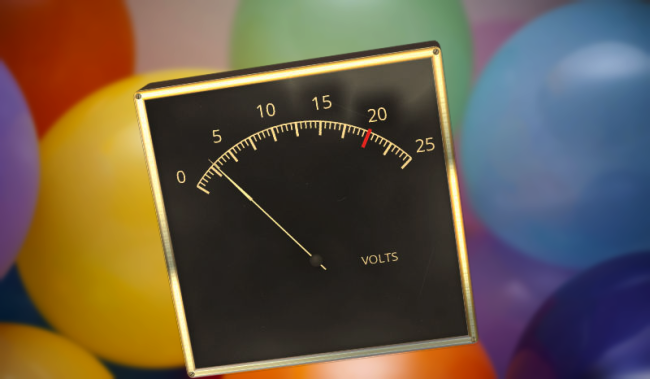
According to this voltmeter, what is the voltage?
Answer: 3 V
